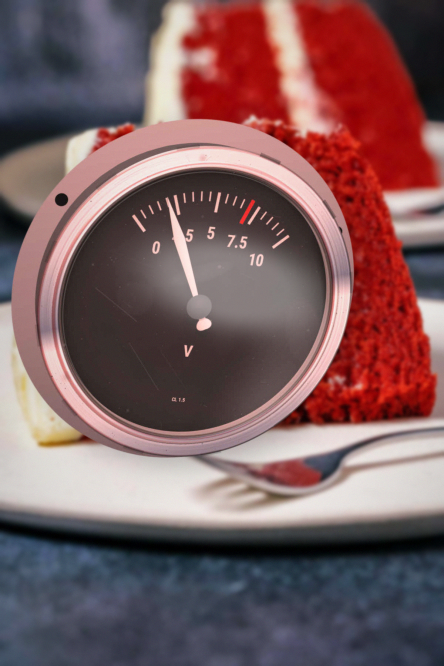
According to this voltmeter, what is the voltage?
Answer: 2 V
